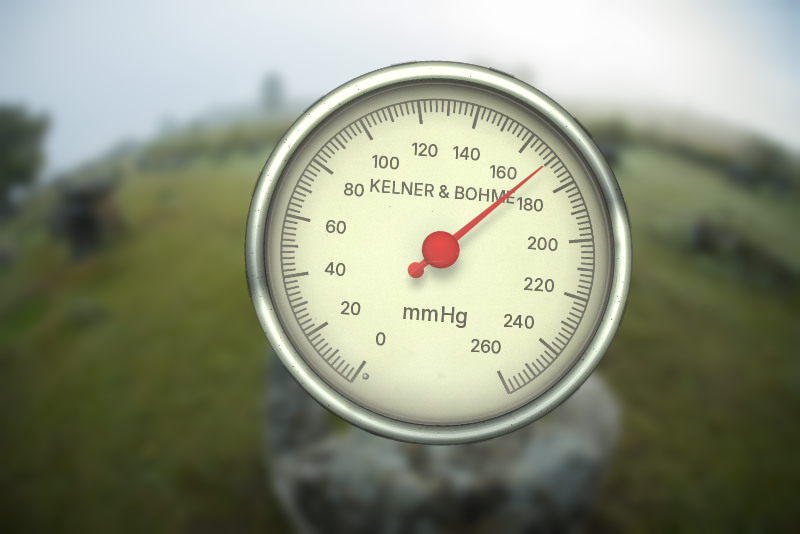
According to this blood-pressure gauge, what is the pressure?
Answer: 170 mmHg
